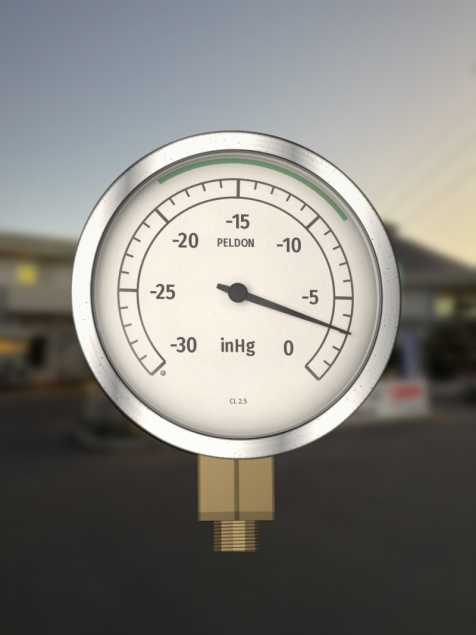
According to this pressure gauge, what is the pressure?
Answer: -3 inHg
